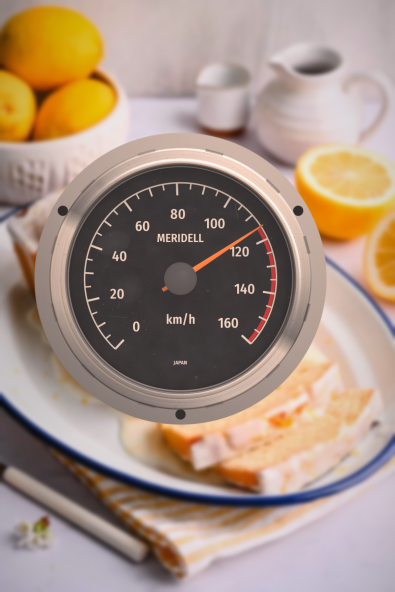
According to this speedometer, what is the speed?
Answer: 115 km/h
